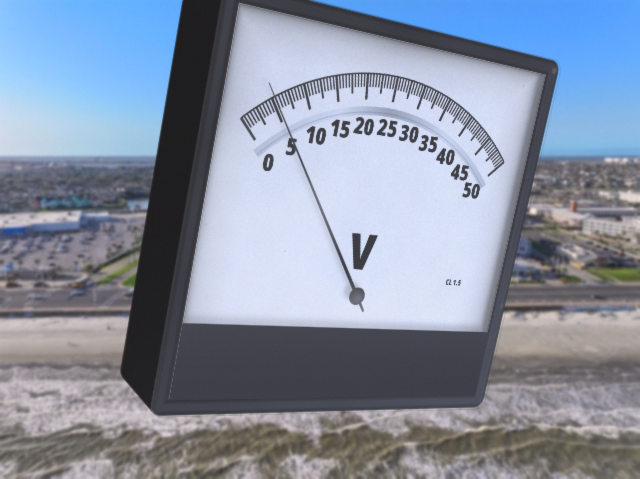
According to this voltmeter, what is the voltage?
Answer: 5 V
